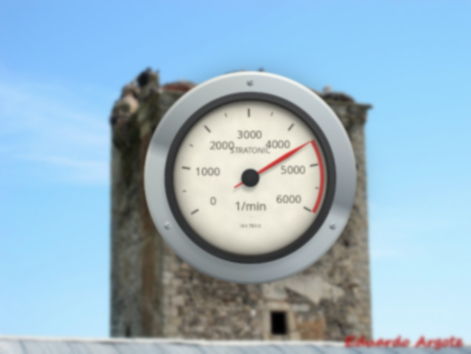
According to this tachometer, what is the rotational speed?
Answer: 4500 rpm
